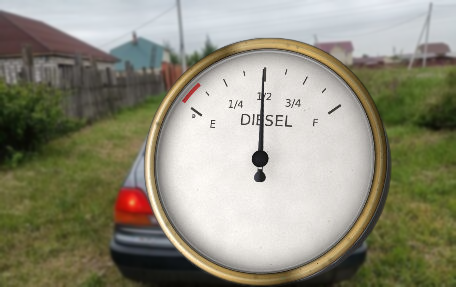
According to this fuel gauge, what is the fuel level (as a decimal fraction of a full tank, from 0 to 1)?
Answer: 0.5
